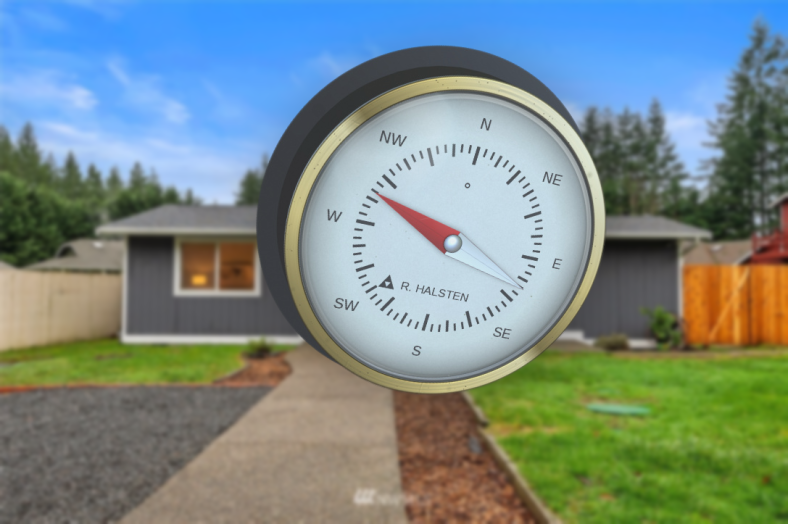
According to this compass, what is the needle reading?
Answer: 290 °
